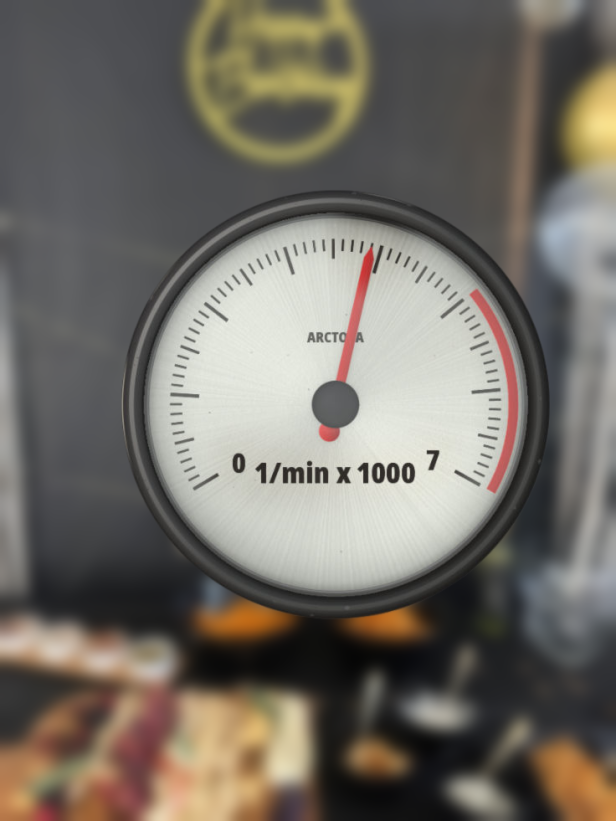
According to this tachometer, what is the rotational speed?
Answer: 3900 rpm
